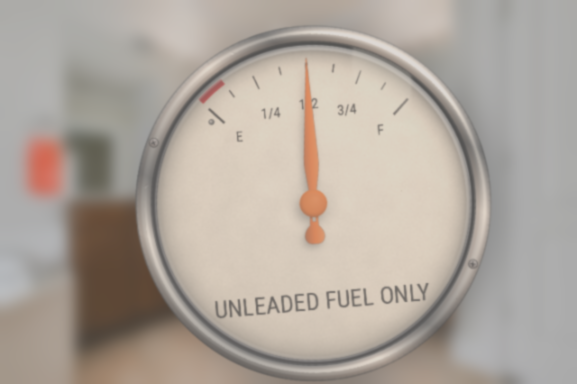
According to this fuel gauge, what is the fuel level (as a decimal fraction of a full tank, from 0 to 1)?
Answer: 0.5
